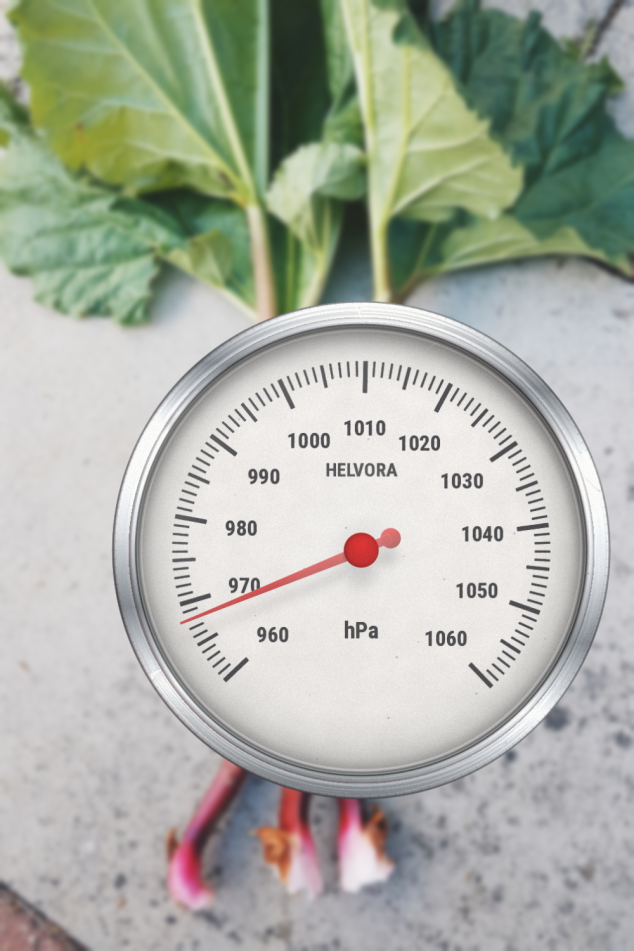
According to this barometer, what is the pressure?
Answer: 968 hPa
